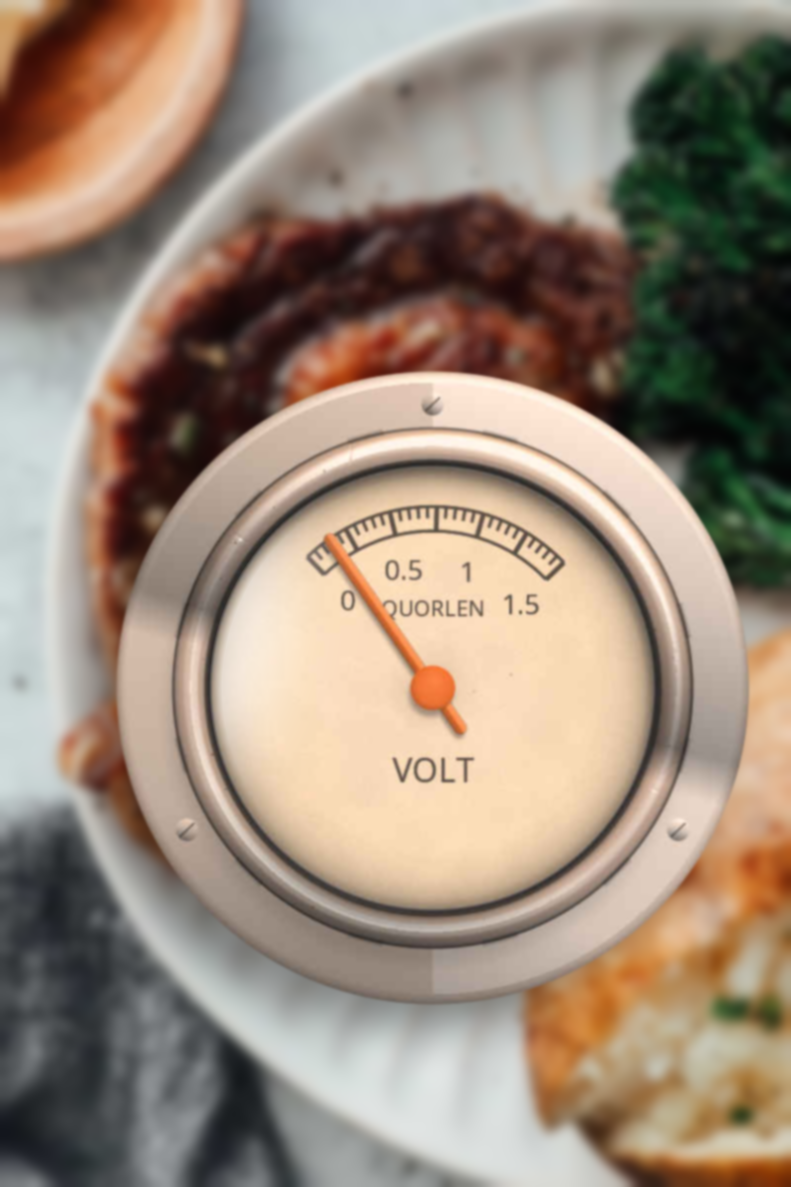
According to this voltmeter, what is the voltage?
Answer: 0.15 V
